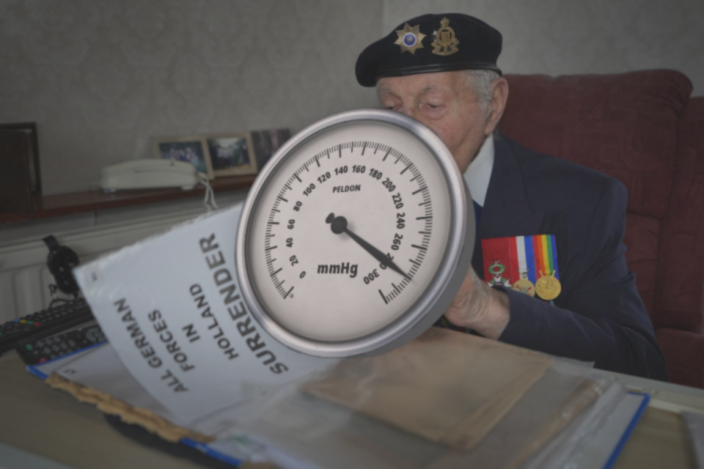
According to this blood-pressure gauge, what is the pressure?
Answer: 280 mmHg
